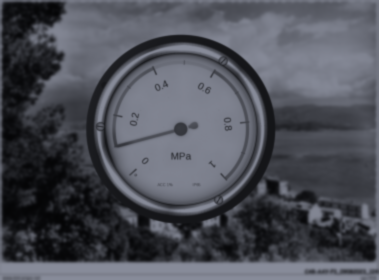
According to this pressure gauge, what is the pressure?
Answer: 0.1 MPa
